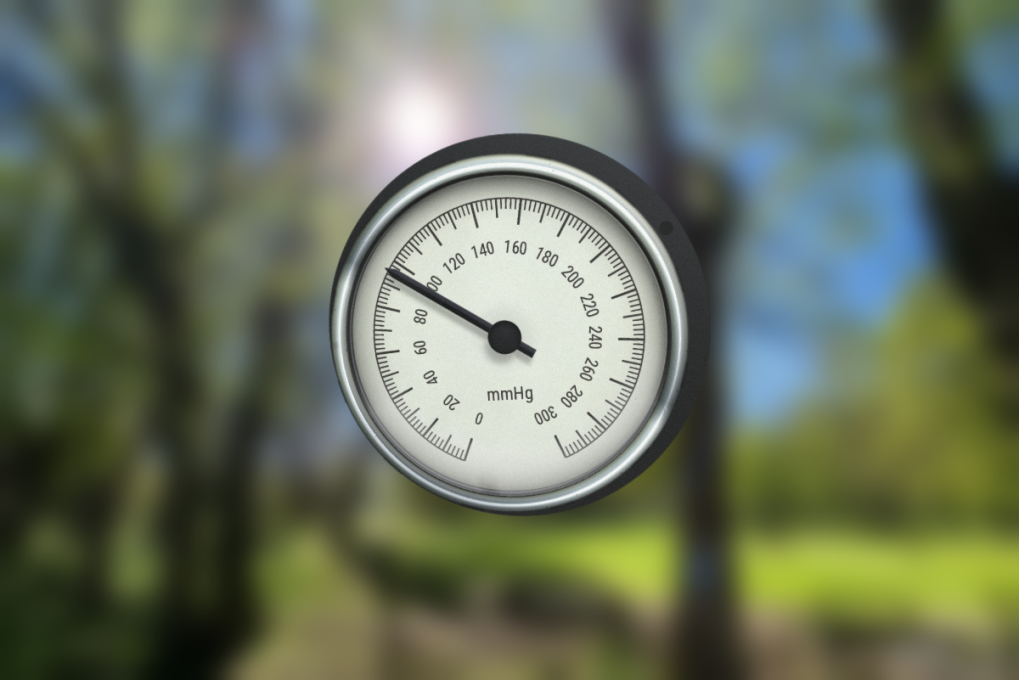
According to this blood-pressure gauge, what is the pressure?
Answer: 96 mmHg
